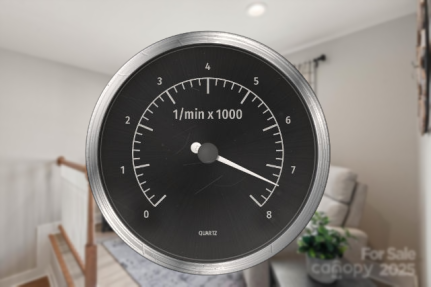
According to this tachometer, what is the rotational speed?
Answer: 7400 rpm
